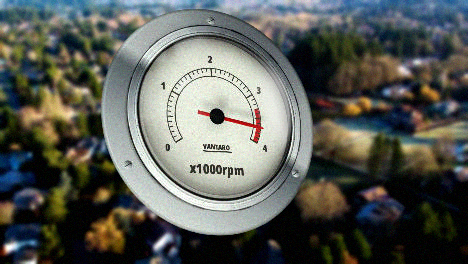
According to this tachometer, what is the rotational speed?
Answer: 3700 rpm
